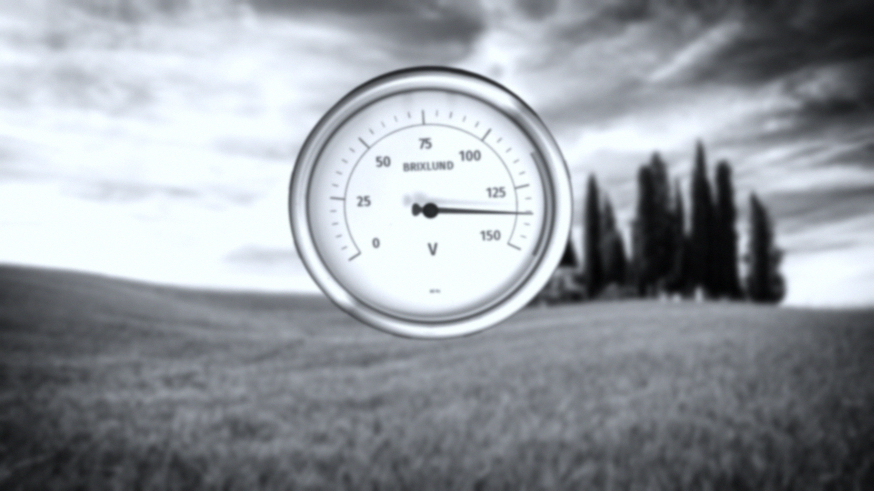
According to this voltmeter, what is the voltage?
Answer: 135 V
